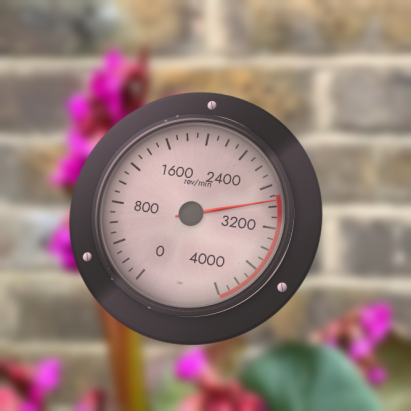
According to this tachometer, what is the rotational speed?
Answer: 2950 rpm
